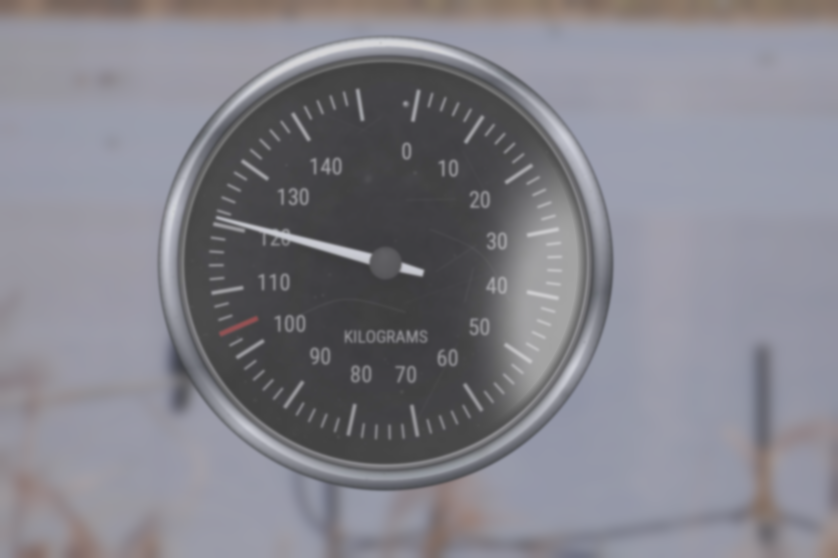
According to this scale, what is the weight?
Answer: 121 kg
